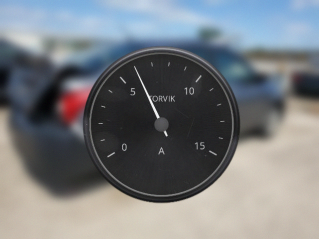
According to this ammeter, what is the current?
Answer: 6 A
